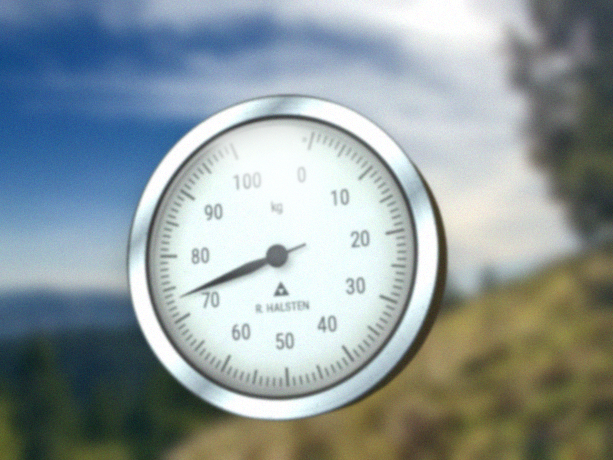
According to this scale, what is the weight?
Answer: 73 kg
